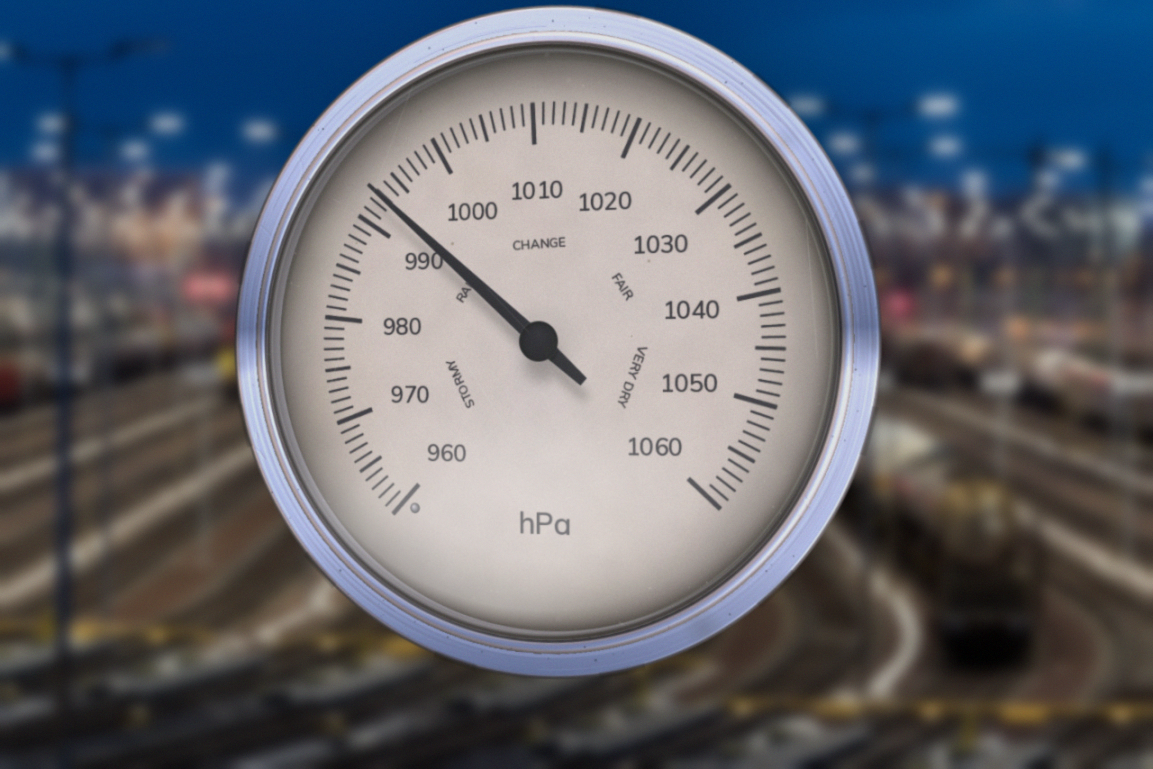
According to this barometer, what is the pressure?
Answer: 993 hPa
